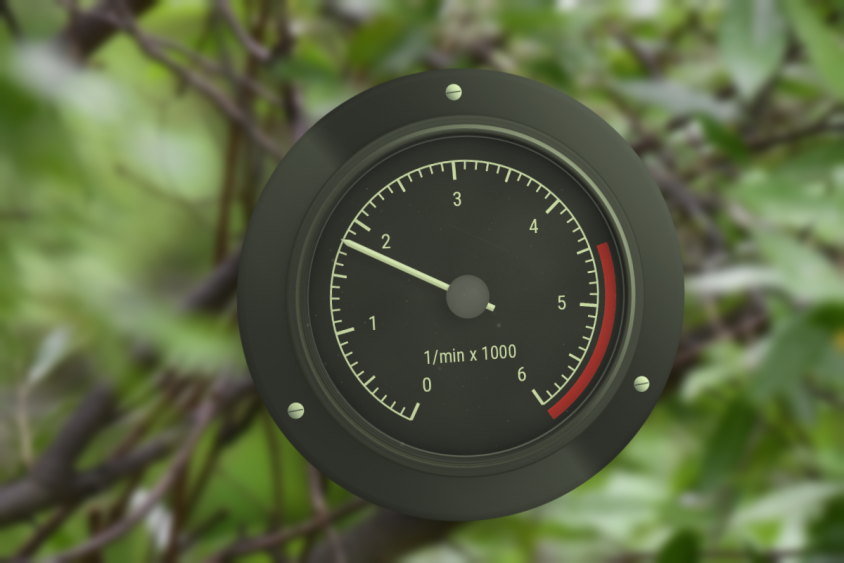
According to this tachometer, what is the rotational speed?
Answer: 1800 rpm
